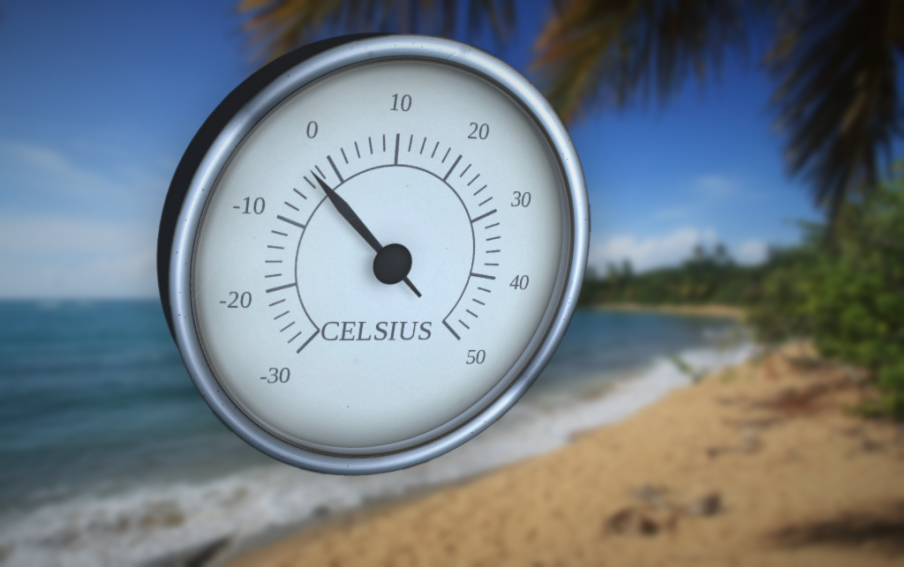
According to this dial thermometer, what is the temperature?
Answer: -3 °C
